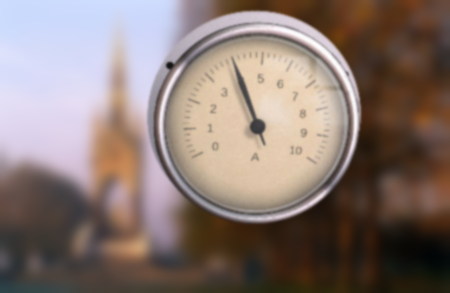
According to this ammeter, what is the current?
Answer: 4 A
